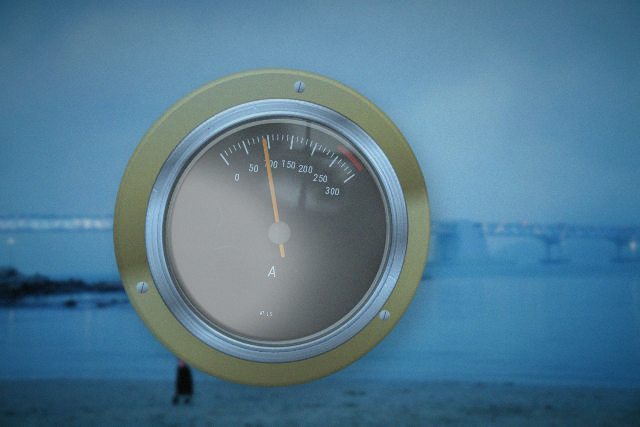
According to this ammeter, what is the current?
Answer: 90 A
